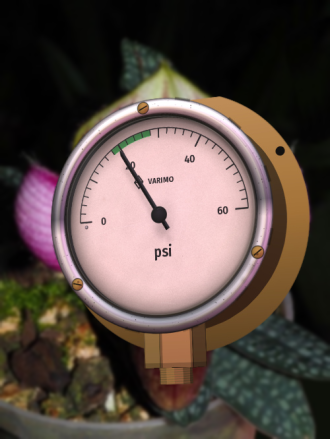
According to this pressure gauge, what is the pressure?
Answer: 20 psi
